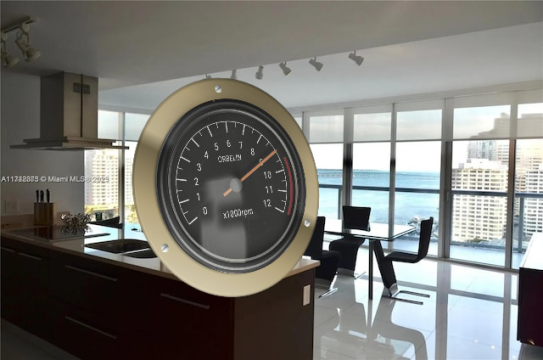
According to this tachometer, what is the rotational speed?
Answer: 9000 rpm
